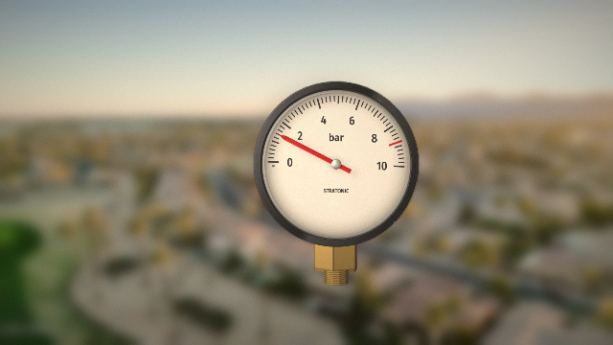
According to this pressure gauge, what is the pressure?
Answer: 1.4 bar
